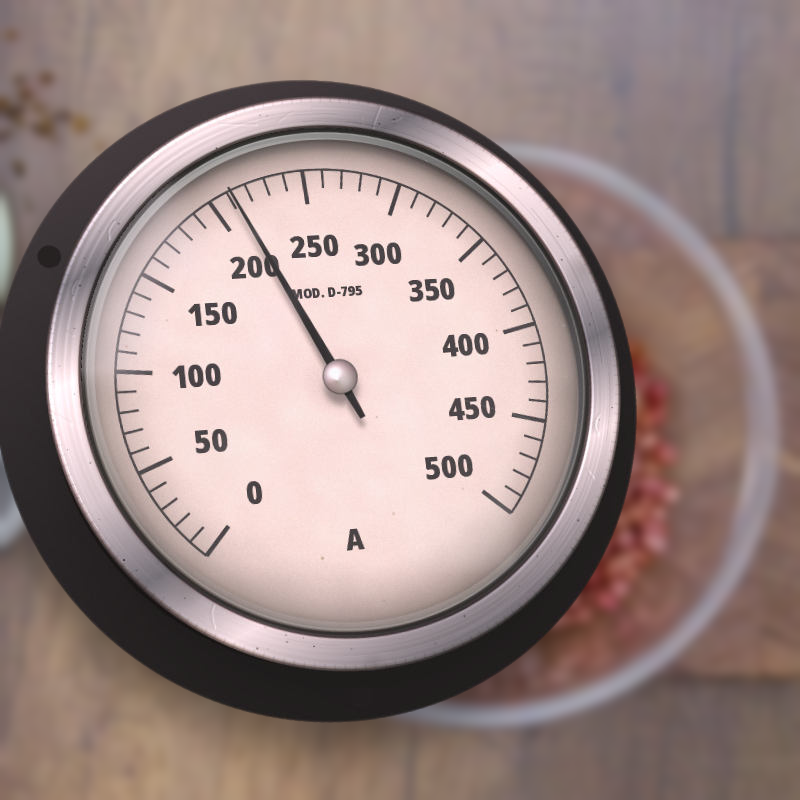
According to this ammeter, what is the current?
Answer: 210 A
